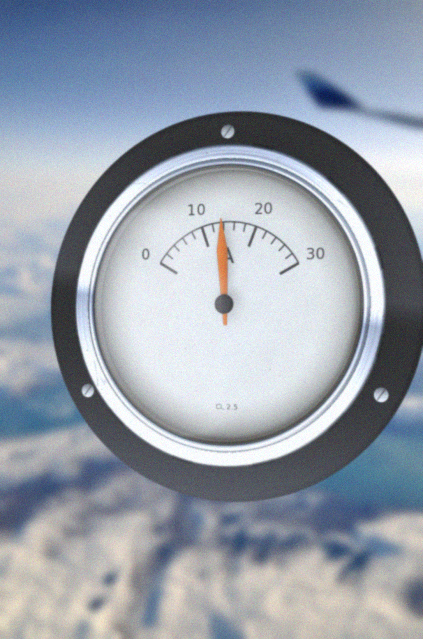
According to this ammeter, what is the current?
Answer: 14 A
